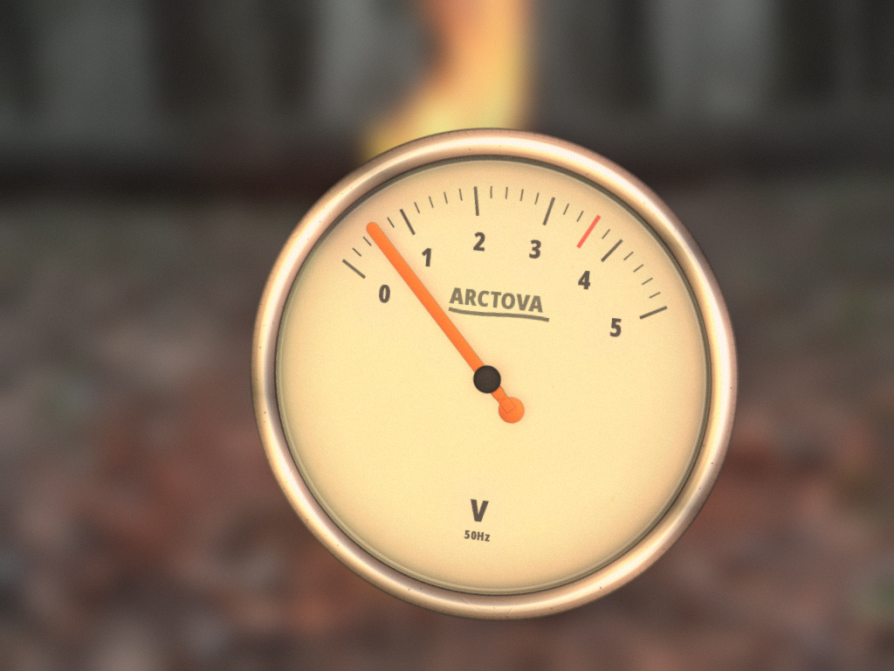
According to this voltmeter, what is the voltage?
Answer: 0.6 V
